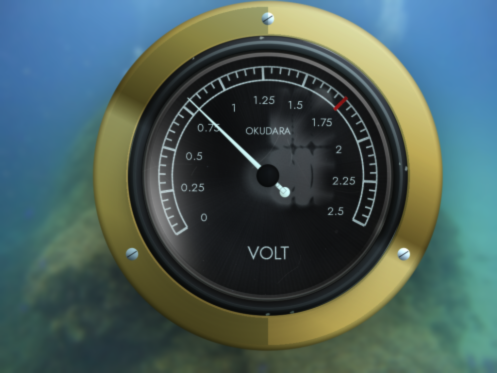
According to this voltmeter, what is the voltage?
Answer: 0.8 V
